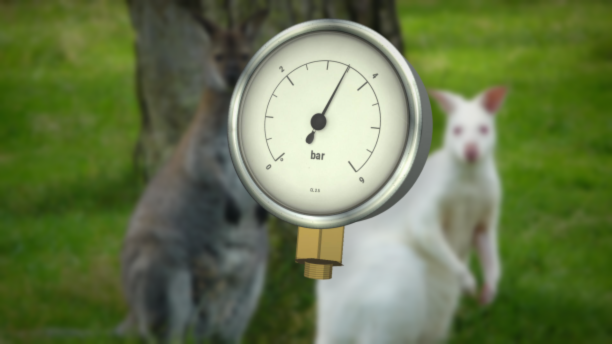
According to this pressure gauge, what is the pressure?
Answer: 3.5 bar
